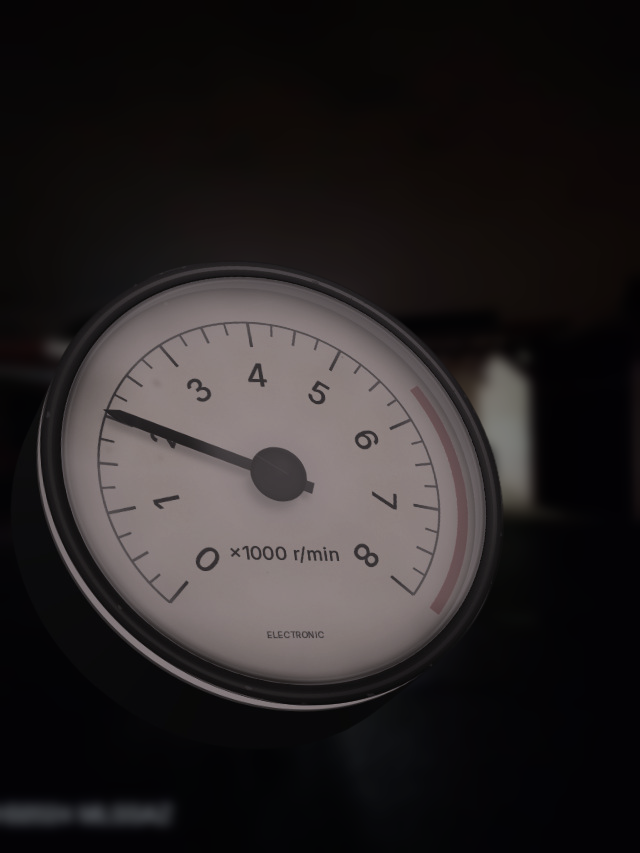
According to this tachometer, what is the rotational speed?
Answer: 2000 rpm
